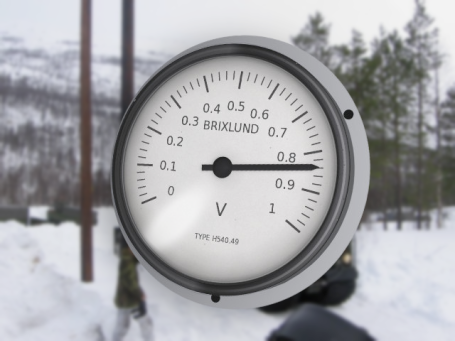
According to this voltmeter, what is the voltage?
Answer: 0.84 V
